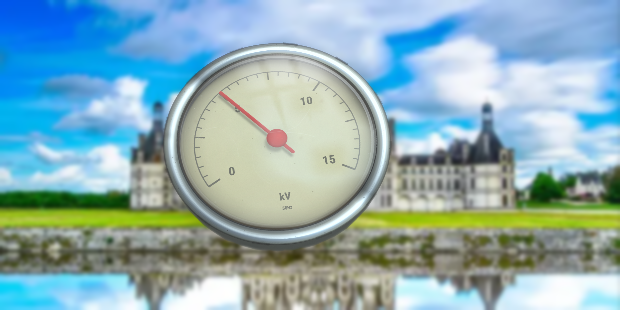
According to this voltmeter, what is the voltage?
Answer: 5 kV
